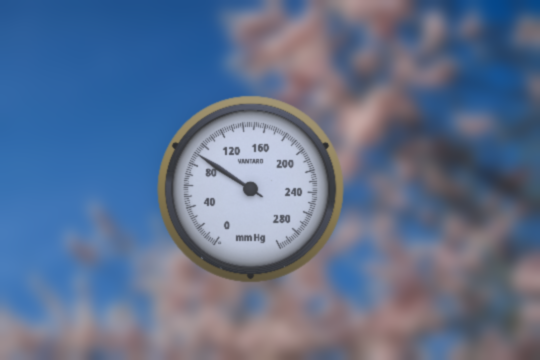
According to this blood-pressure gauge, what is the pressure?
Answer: 90 mmHg
